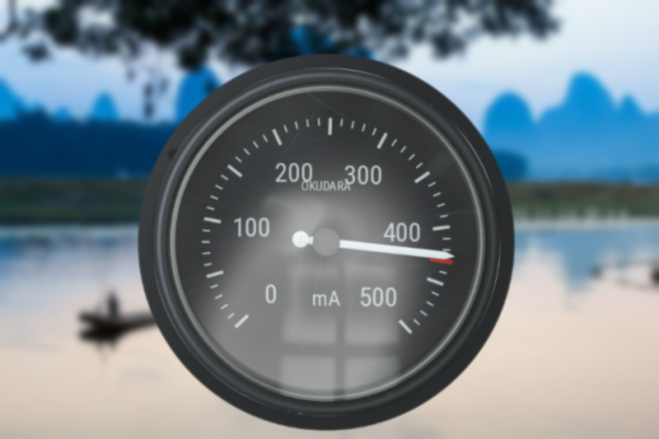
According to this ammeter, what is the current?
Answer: 425 mA
